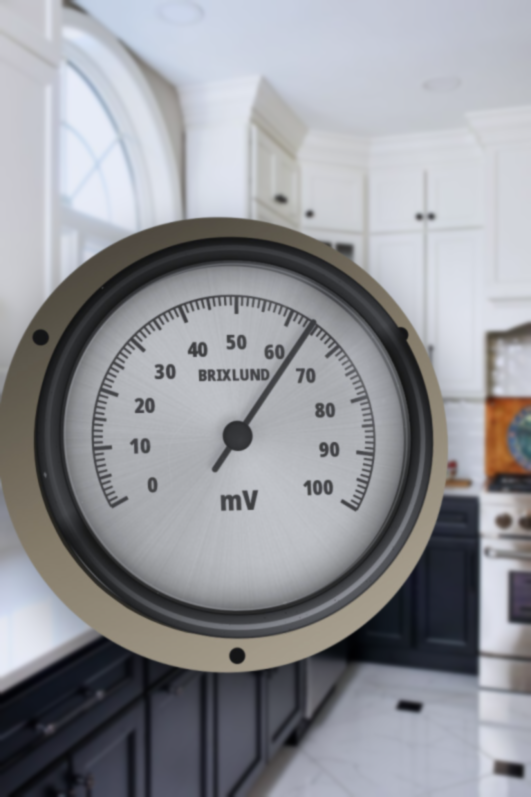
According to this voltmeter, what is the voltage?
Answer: 64 mV
